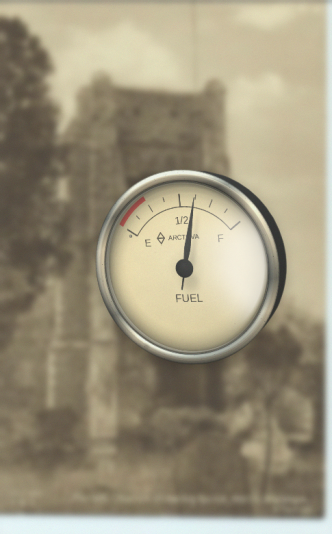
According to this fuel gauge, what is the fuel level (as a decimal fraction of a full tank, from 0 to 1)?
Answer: 0.625
